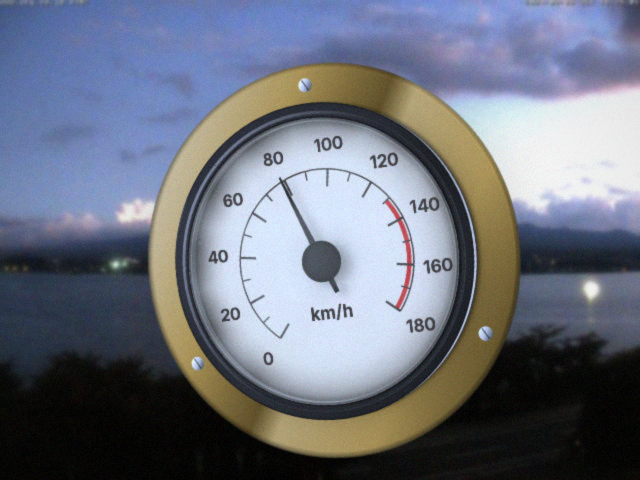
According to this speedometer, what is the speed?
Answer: 80 km/h
